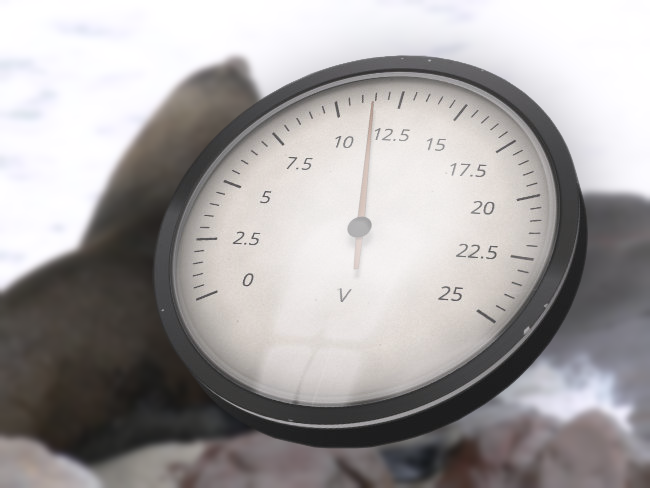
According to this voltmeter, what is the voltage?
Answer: 11.5 V
